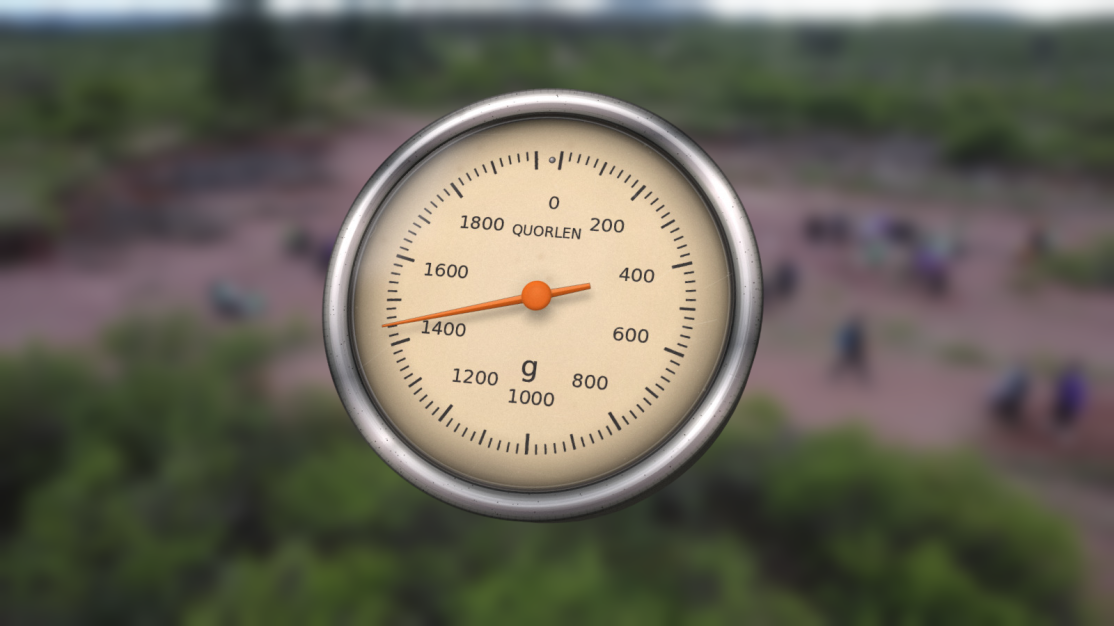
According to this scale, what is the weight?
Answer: 1440 g
